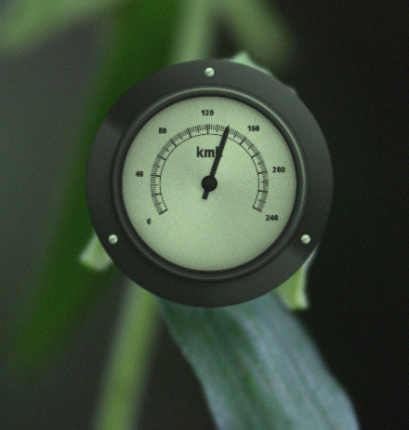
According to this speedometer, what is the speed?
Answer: 140 km/h
